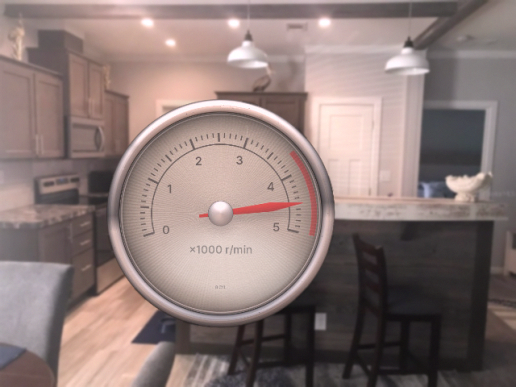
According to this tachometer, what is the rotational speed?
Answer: 4500 rpm
